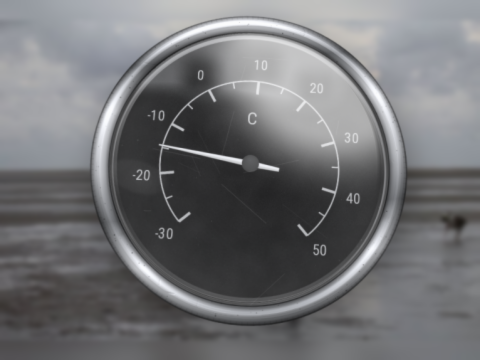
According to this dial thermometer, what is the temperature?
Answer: -15 °C
